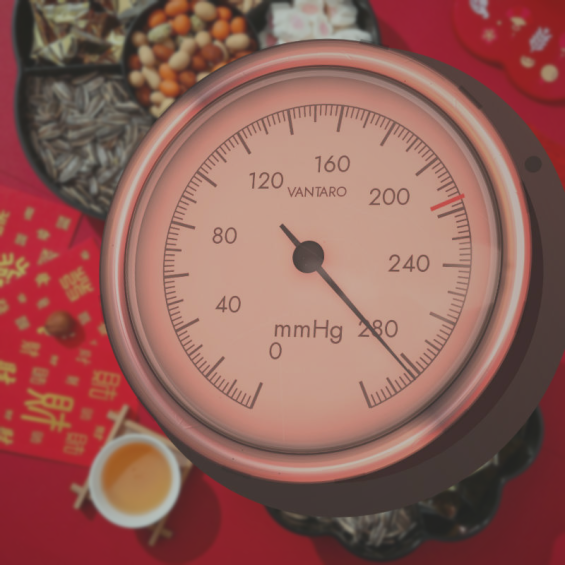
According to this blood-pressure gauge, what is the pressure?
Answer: 282 mmHg
